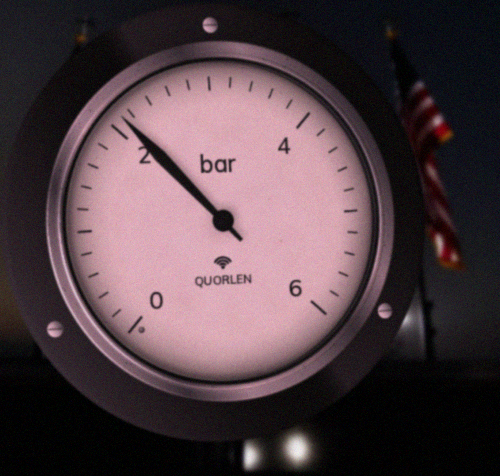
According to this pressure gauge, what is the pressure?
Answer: 2.1 bar
